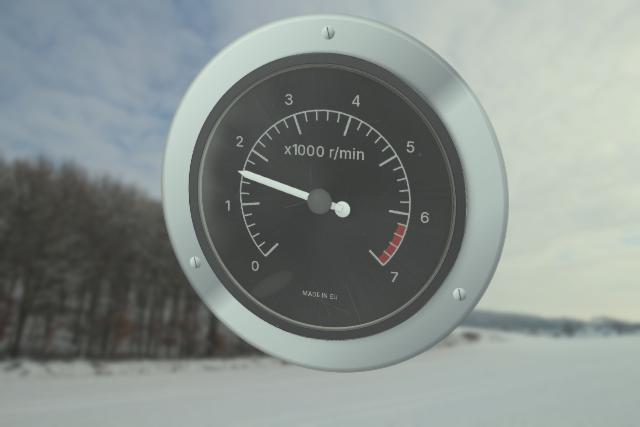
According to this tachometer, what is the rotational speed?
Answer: 1600 rpm
